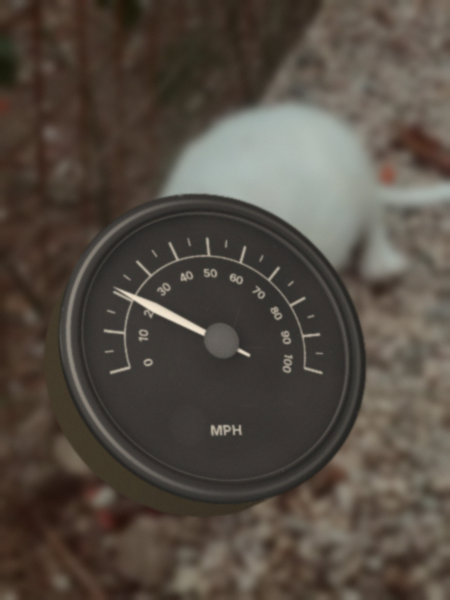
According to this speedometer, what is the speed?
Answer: 20 mph
